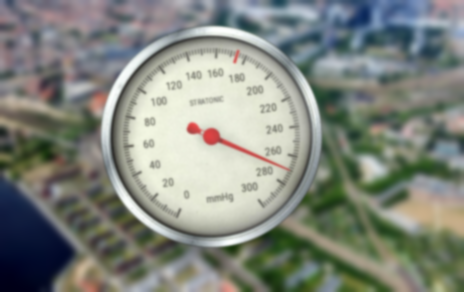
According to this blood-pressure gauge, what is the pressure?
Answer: 270 mmHg
